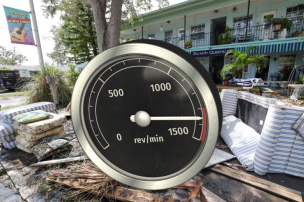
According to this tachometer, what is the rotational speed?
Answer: 1350 rpm
